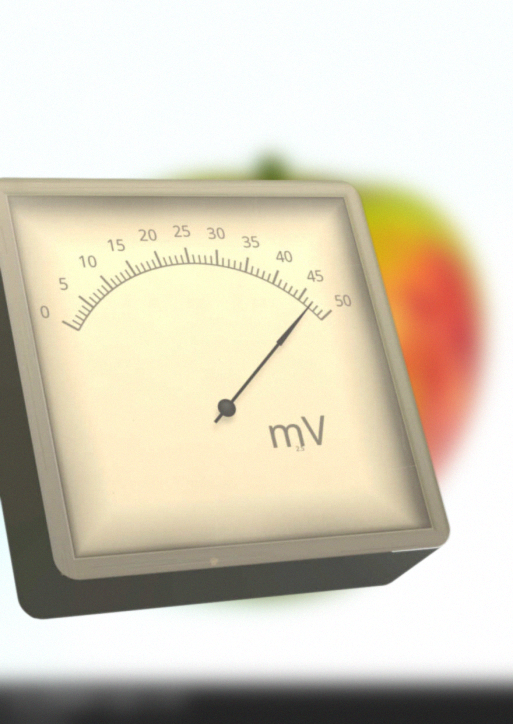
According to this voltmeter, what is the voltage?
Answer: 47 mV
